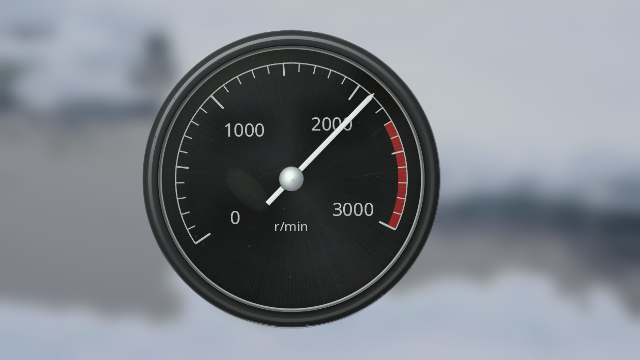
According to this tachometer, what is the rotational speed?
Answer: 2100 rpm
